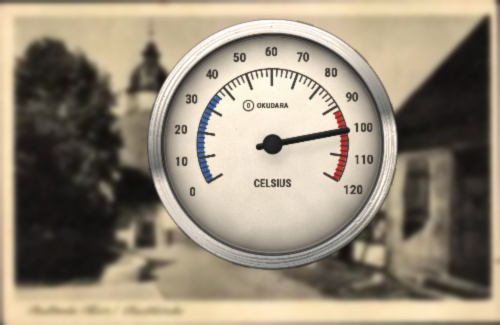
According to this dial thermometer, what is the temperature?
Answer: 100 °C
